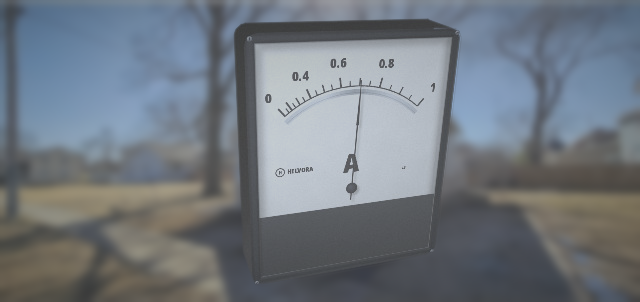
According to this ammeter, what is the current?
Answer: 0.7 A
